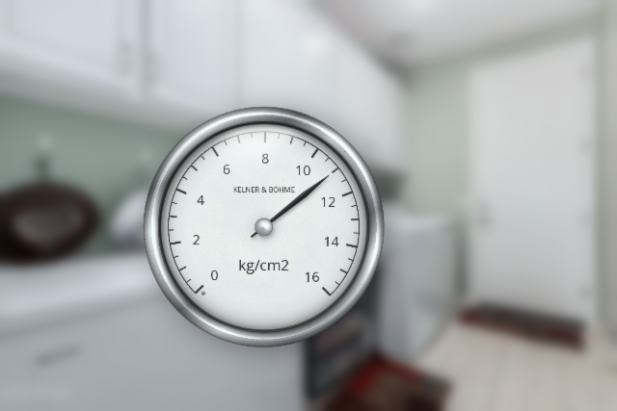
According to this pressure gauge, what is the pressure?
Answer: 11 kg/cm²
